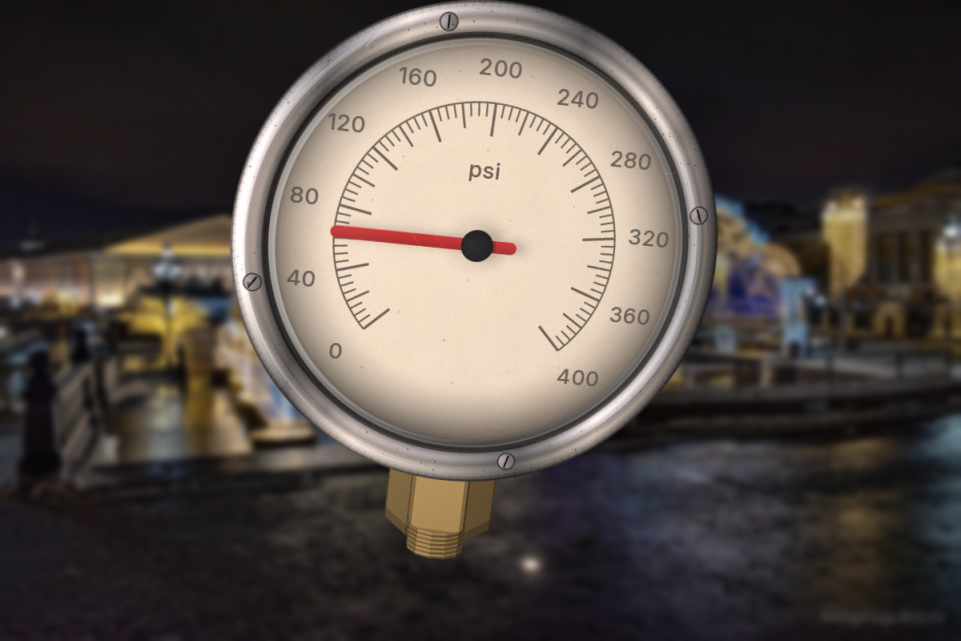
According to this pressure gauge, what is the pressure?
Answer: 65 psi
